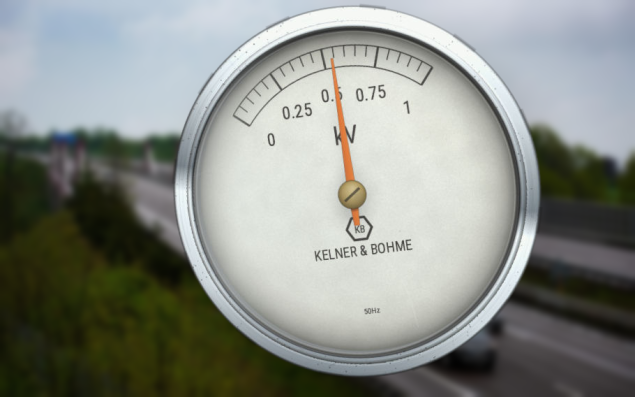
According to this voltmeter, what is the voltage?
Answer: 0.55 kV
